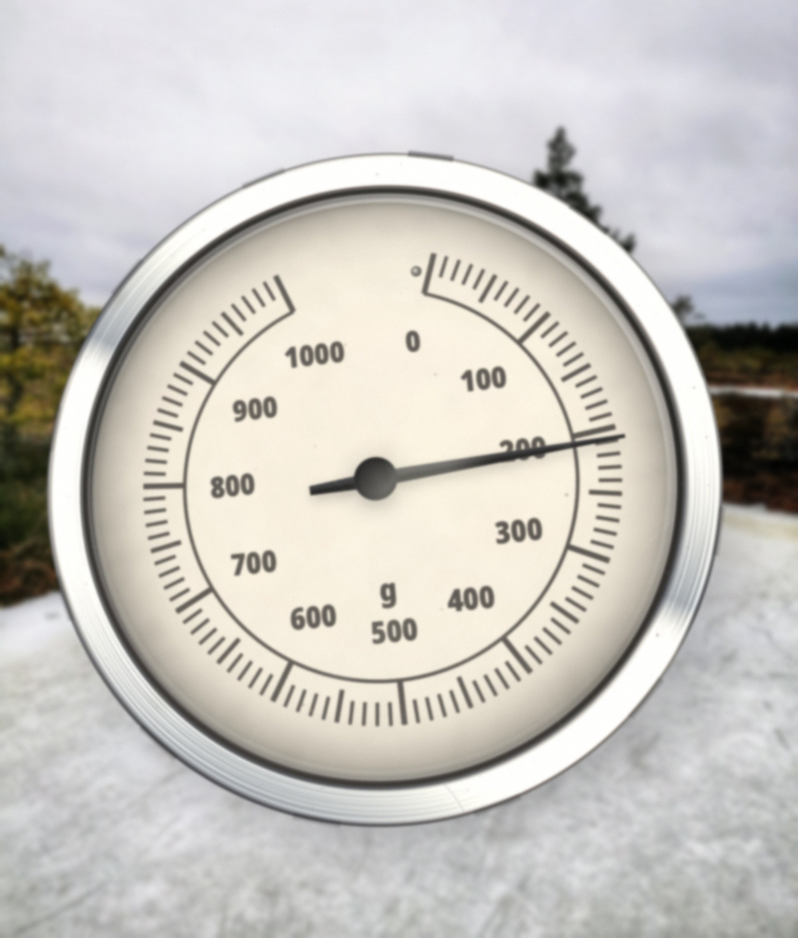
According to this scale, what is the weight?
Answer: 210 g
